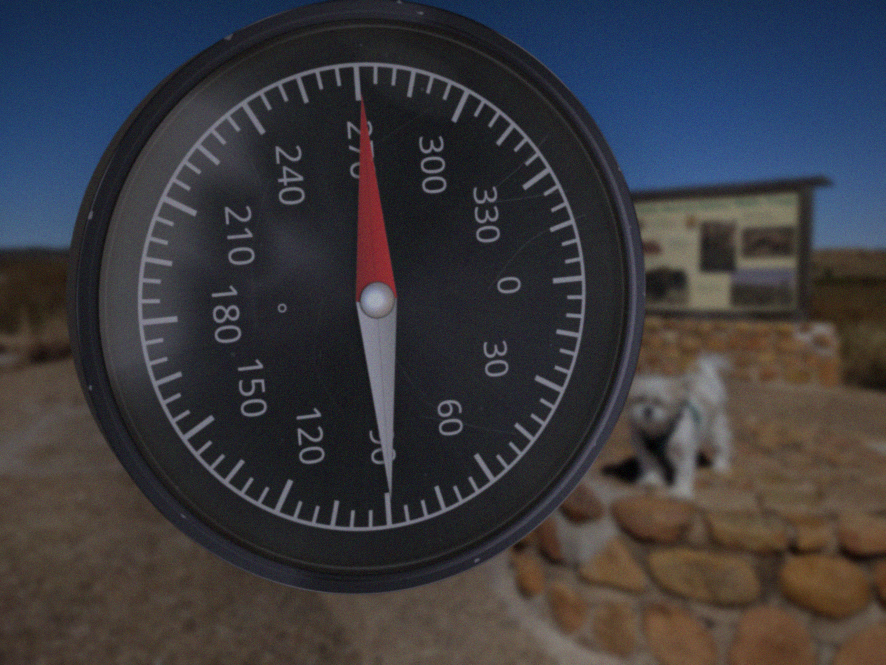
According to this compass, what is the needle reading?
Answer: 270 °
